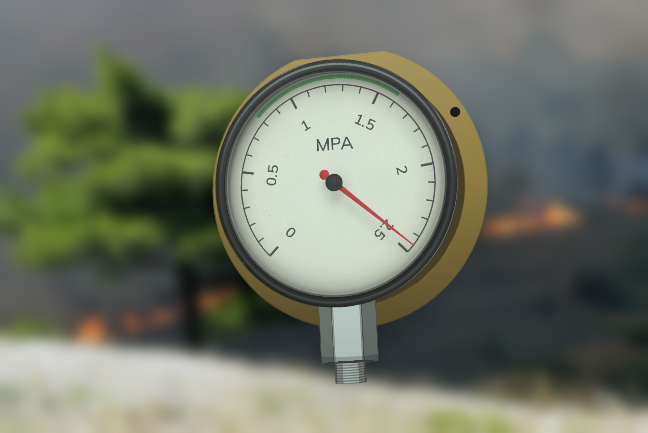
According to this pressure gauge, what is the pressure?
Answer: 2.45 MPa
